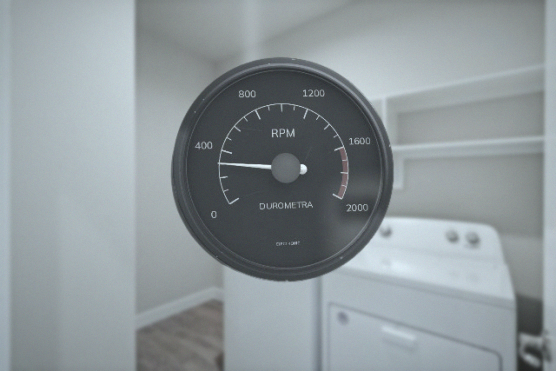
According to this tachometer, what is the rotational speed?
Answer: 300 rpm
